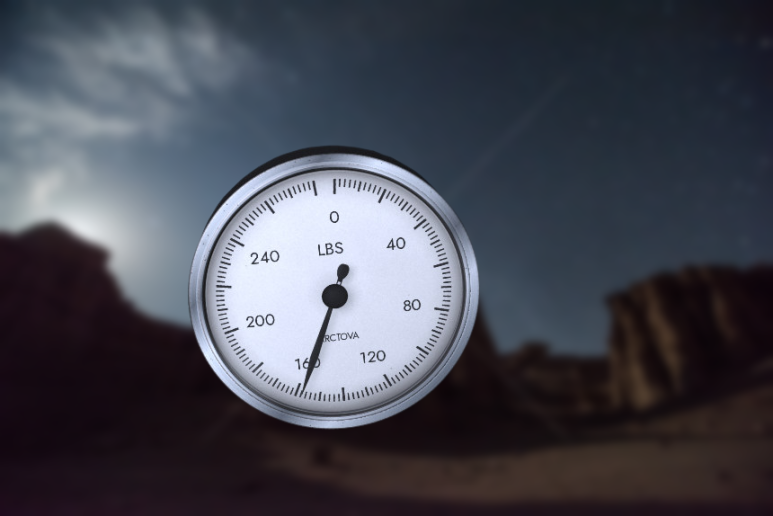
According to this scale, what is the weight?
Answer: 158 lb
